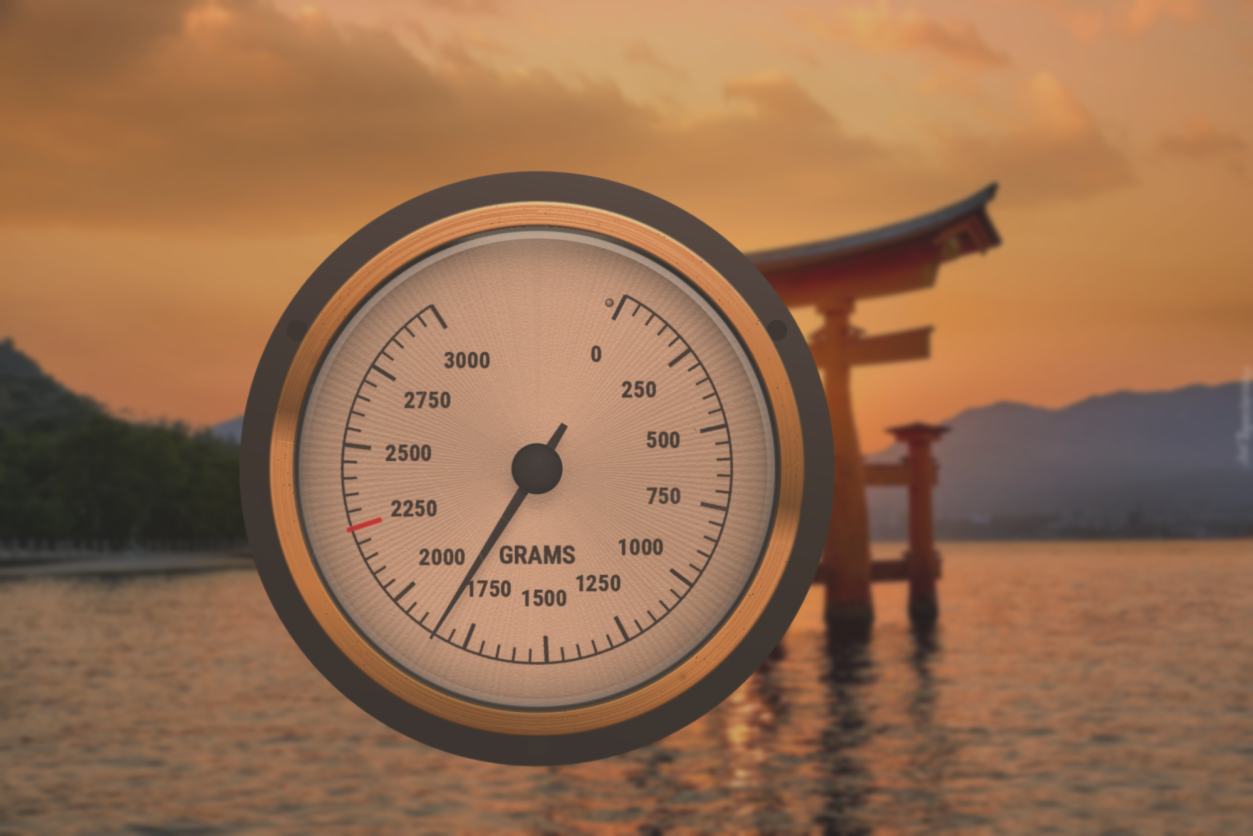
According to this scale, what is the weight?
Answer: 1850 g
